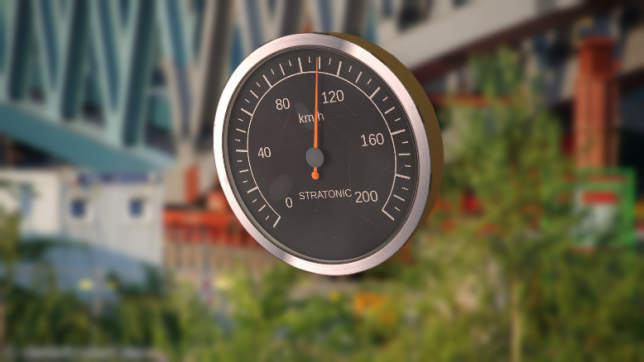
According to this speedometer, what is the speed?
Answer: 110 km/h
